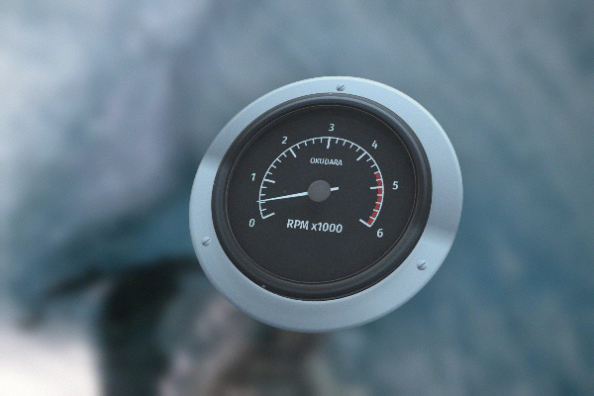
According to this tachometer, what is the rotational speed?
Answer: 400 rpm
